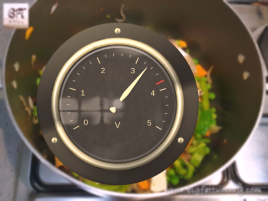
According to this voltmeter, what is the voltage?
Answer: 3.3 V
